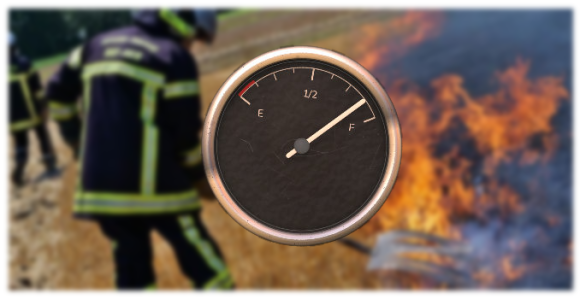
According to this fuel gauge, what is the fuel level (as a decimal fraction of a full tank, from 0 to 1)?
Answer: 0.875
